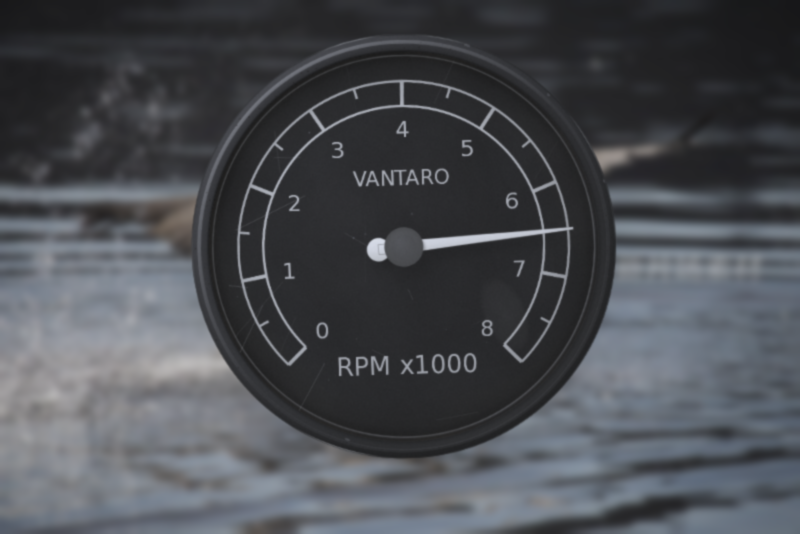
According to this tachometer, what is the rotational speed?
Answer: 6500 rpm
